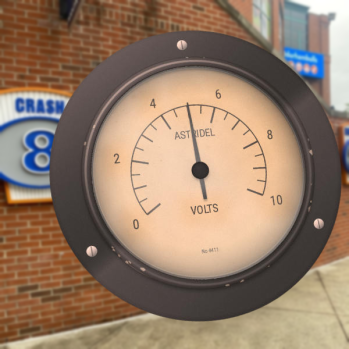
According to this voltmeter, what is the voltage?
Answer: 5 V
